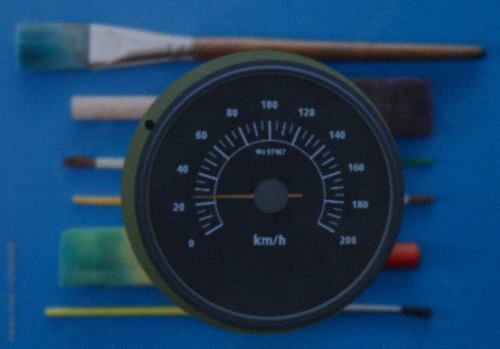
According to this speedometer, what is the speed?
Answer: 25 km/h
